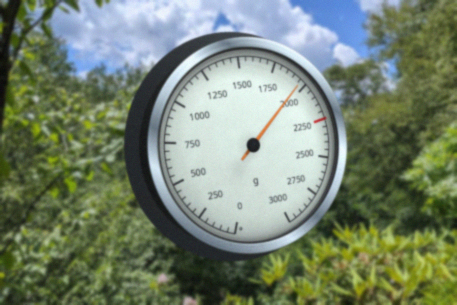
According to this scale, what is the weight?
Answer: 1950 g
